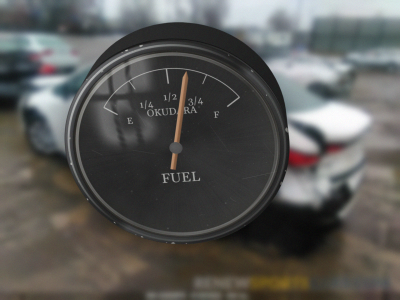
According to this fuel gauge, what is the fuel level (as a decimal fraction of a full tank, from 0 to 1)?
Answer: 0.625
